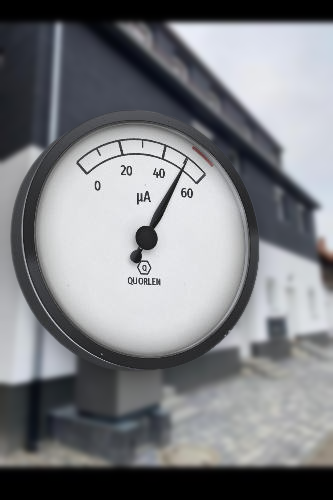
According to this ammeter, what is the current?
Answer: 50 µA
